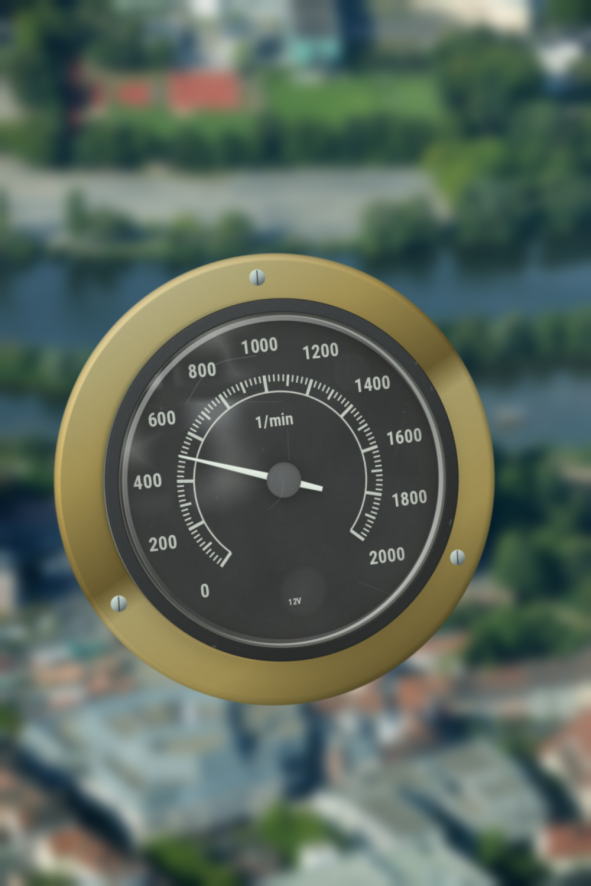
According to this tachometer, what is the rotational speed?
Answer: 500 rpm
